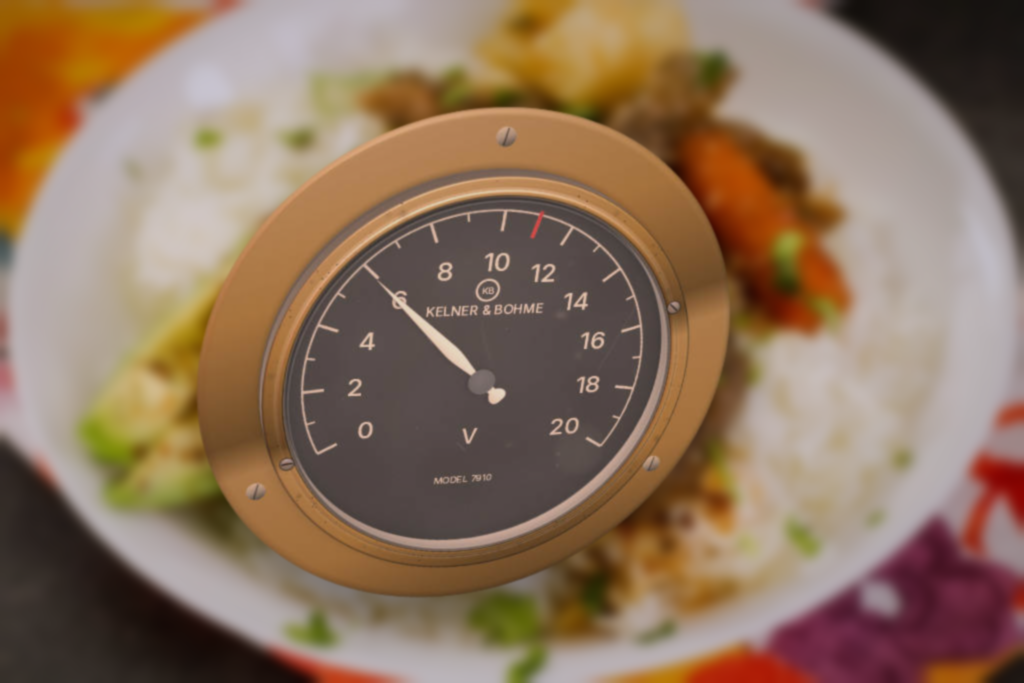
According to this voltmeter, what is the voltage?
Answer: 6 V
